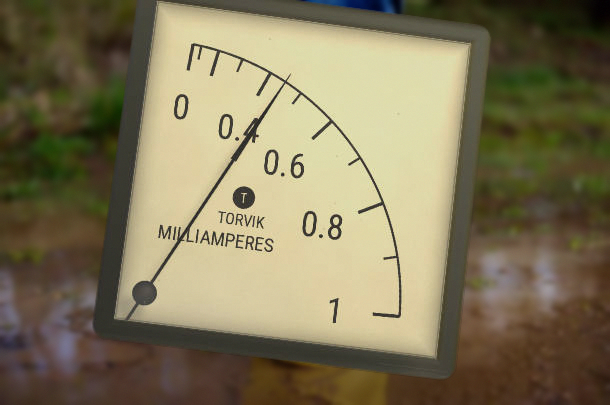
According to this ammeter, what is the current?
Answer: 0.45 mA
